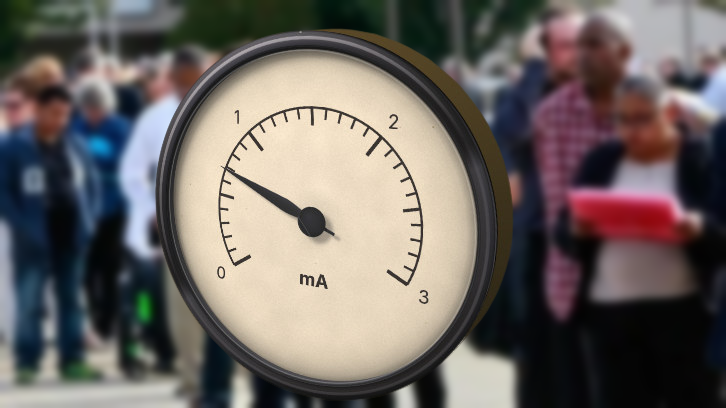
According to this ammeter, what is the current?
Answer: 0.7 mA
